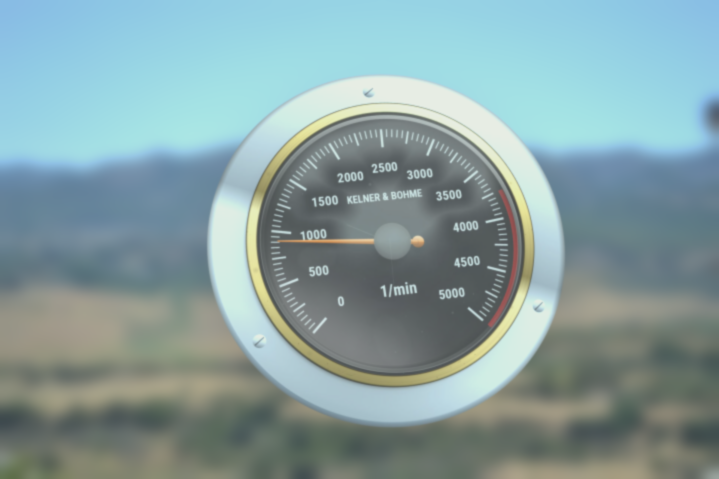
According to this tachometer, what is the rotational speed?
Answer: 900 rpm
